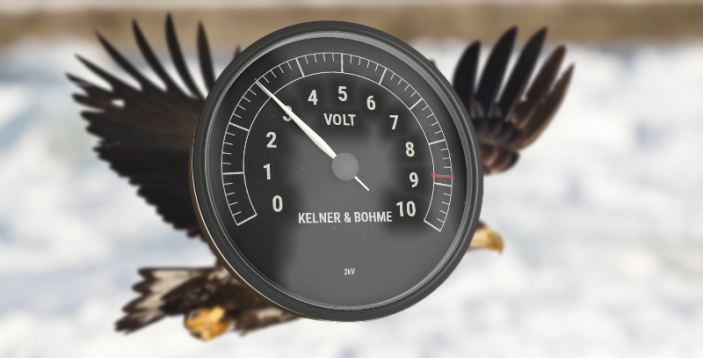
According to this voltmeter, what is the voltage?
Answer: 3 V
